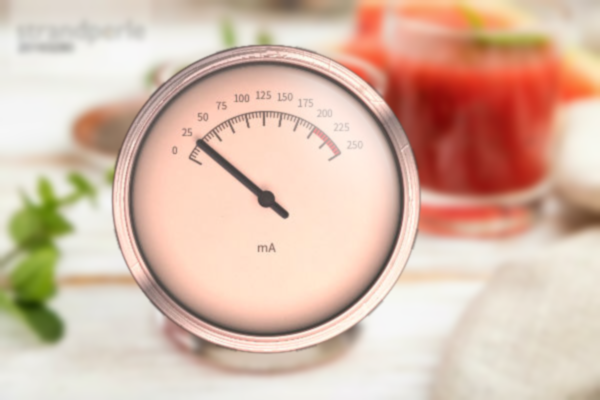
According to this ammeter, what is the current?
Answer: 25 mA
